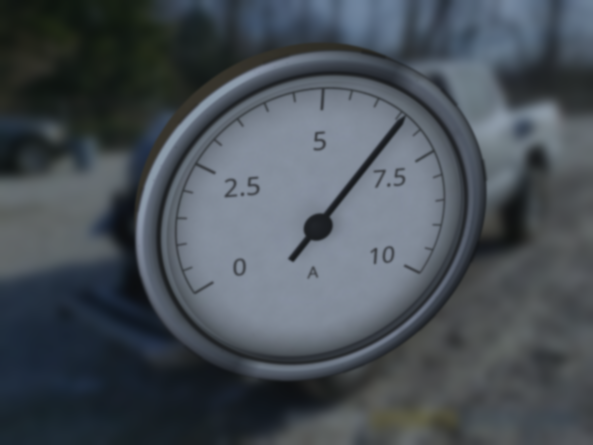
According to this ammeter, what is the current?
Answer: 6.5 A
